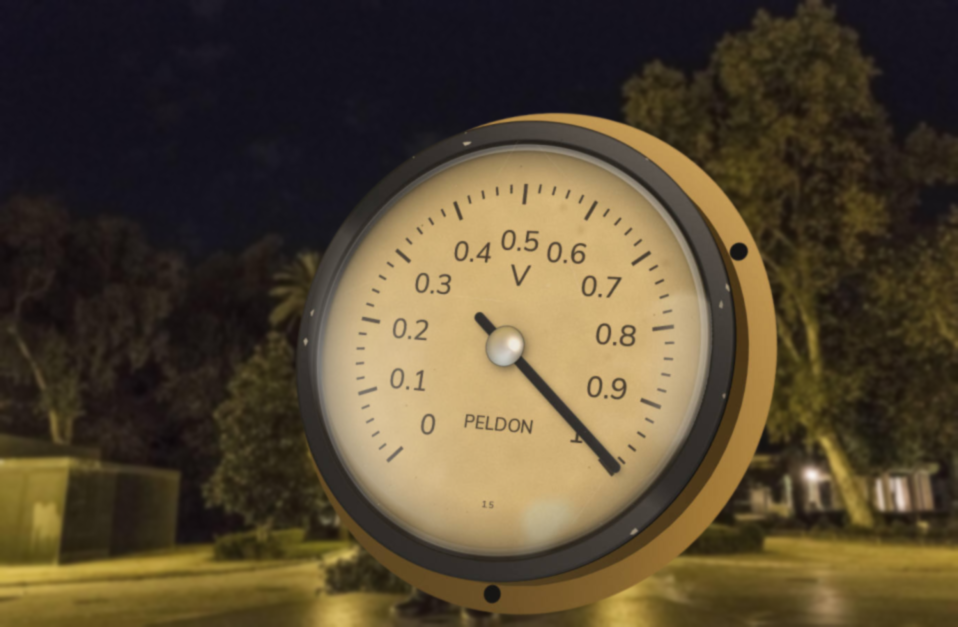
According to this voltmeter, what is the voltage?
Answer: 0.99 V
